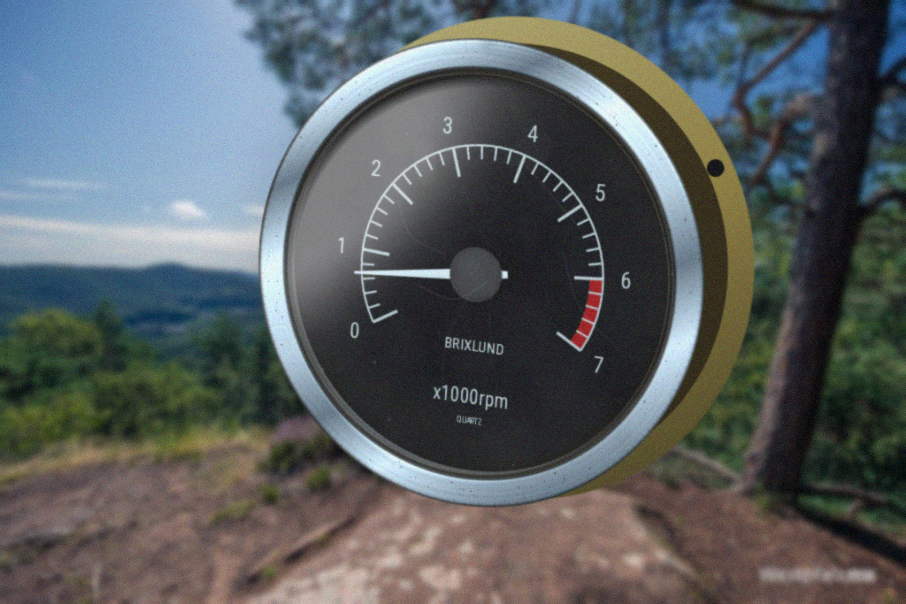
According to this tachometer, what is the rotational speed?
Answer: 700 rpm
